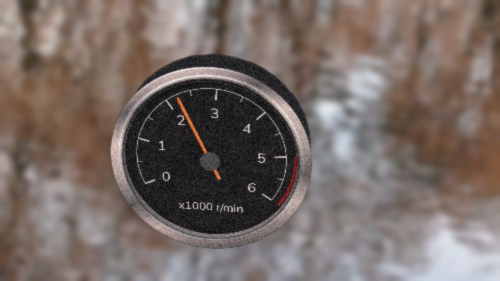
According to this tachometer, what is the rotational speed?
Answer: 2250 rpm
